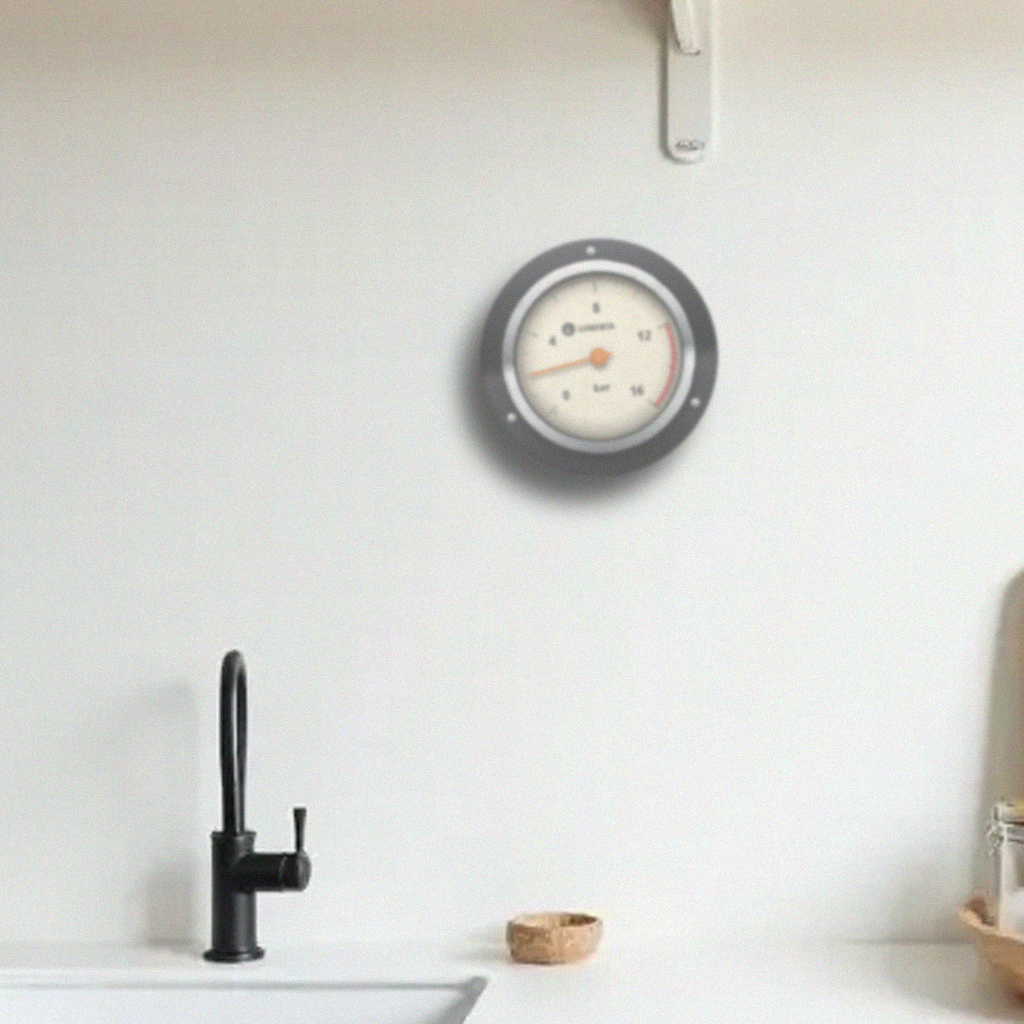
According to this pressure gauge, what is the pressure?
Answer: 2 bar
